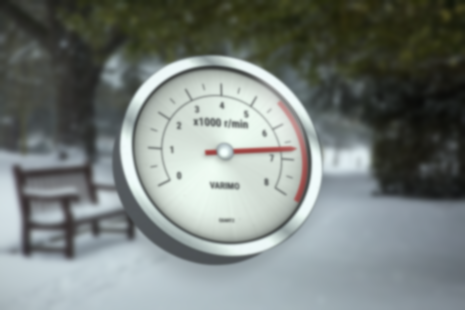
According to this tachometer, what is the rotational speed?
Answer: 6750 rpm
